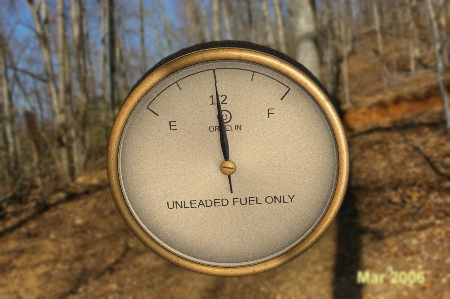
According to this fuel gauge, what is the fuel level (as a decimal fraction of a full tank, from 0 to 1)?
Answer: 0.5
